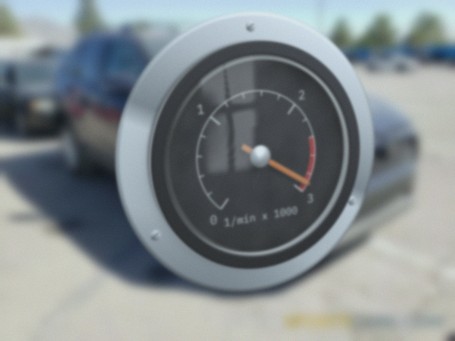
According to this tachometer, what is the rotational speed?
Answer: 2900 rpm
